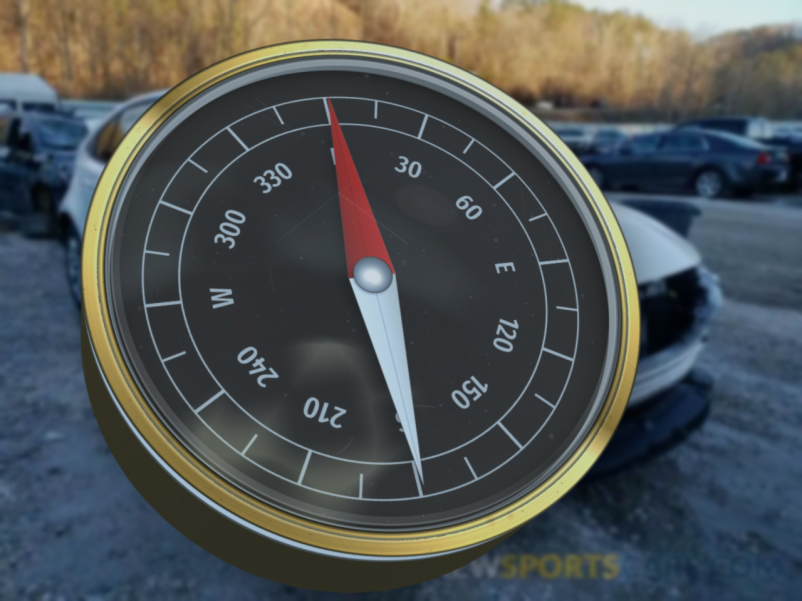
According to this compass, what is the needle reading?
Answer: 0 °
